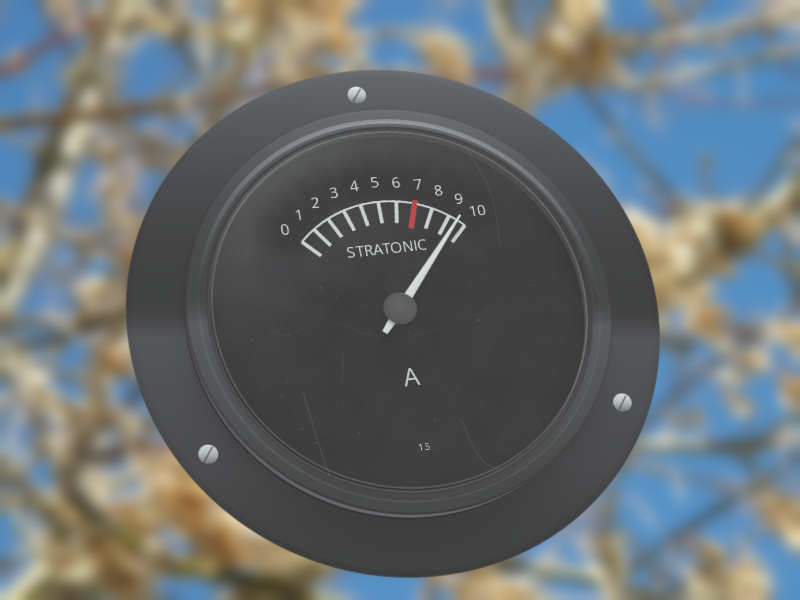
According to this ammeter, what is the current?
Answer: 9.5 A
